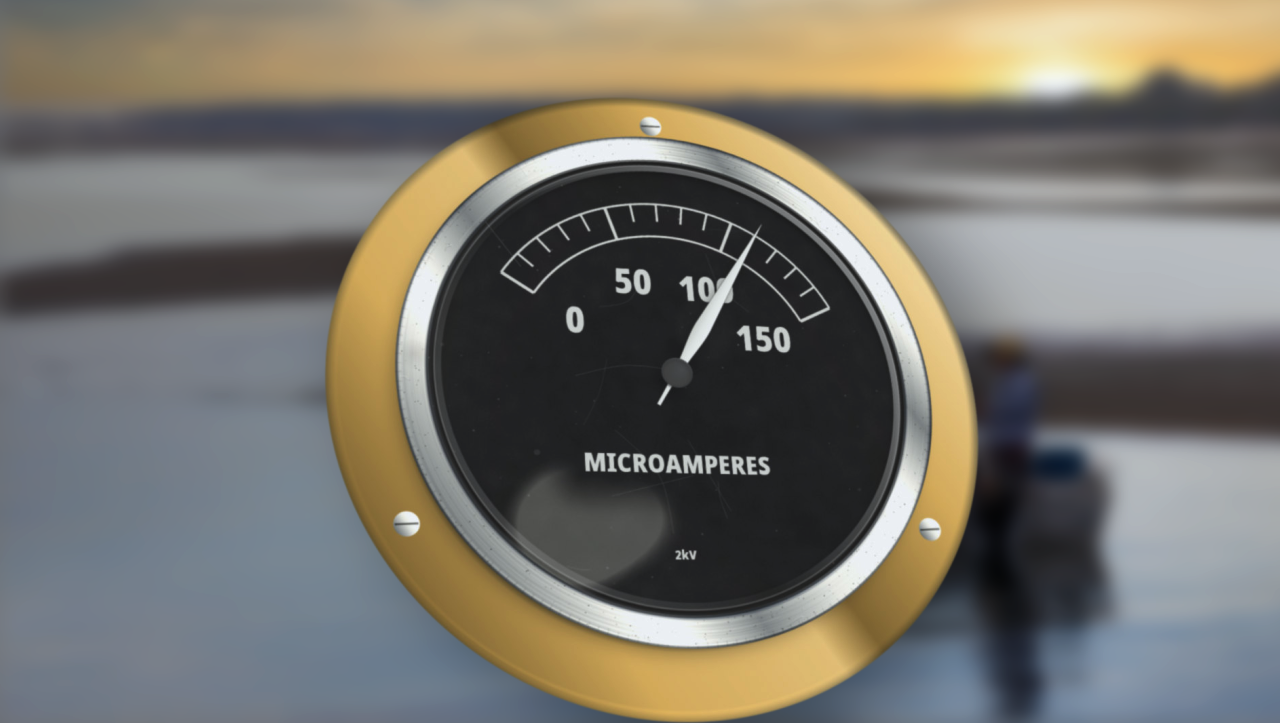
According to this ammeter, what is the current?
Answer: 110 µA
